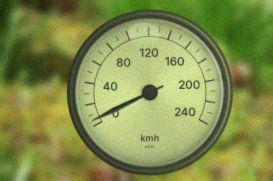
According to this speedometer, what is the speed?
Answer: 5 km/h
